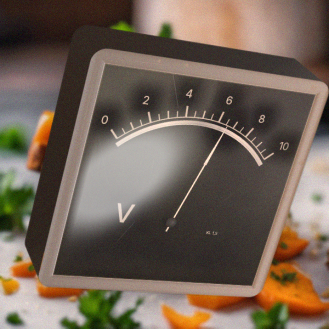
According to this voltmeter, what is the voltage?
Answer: 6.5 V
